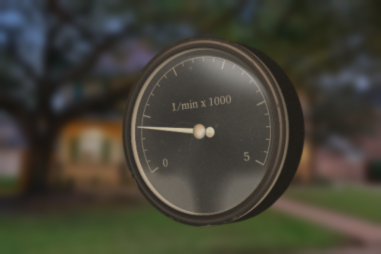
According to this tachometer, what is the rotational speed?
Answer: 800 rpm
